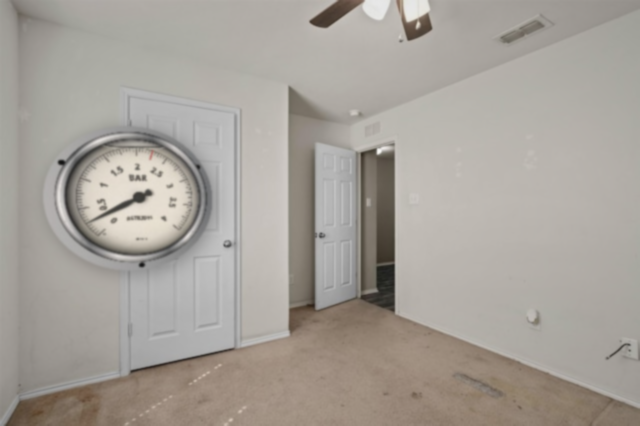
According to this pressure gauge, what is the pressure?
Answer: 0.25 bar
